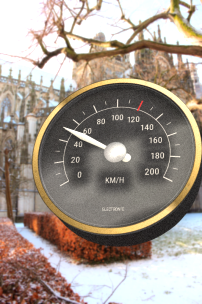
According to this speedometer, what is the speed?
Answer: 50 km/h
